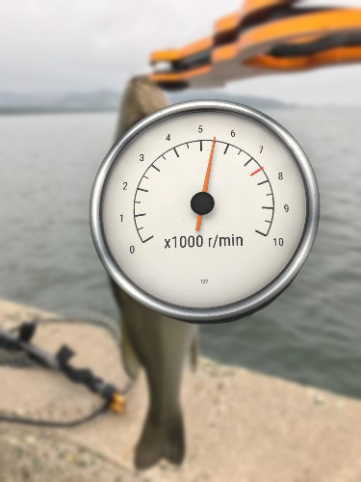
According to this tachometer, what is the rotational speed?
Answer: 5500 rpm
